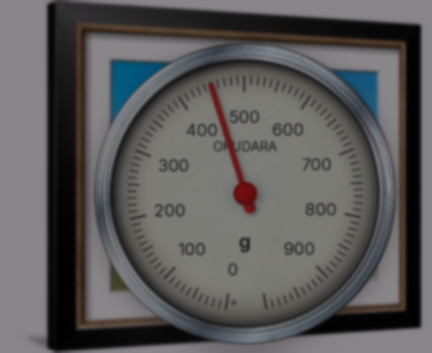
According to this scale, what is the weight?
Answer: 450 g
